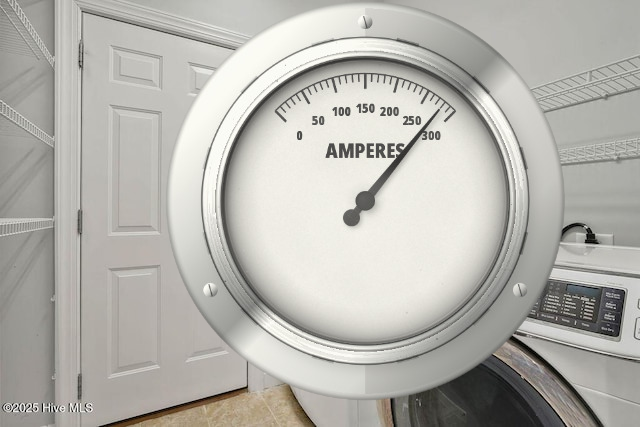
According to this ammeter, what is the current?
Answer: 280 A
